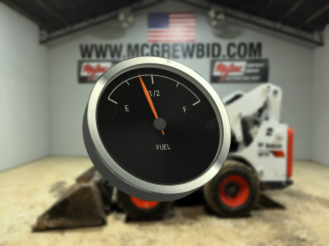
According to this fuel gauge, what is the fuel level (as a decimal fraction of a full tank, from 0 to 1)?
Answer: 0.375
